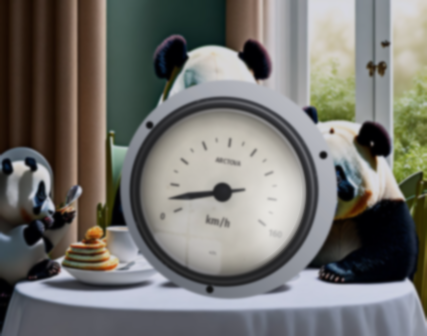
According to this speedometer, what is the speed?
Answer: 10 km/h
